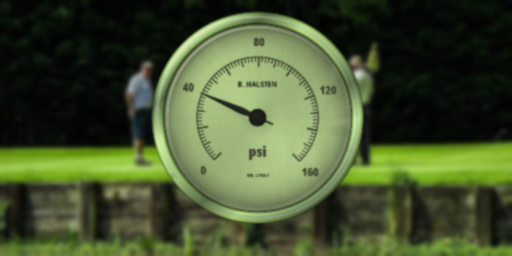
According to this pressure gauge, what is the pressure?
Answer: 40 psi
